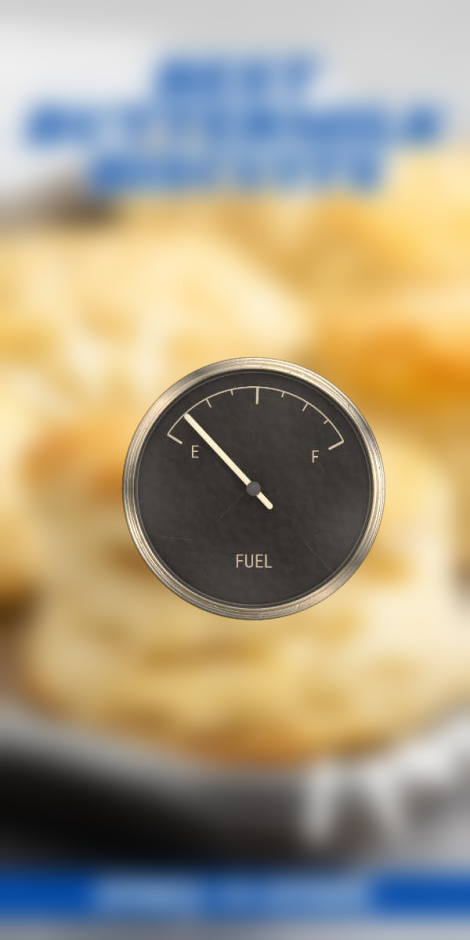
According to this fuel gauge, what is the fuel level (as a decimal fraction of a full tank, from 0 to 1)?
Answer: 0.125
